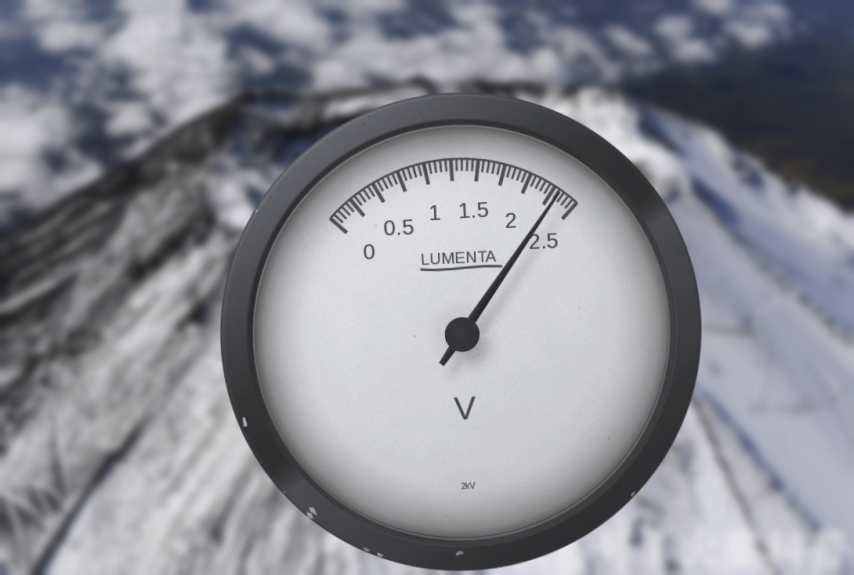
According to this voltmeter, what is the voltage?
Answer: 2.3 V
